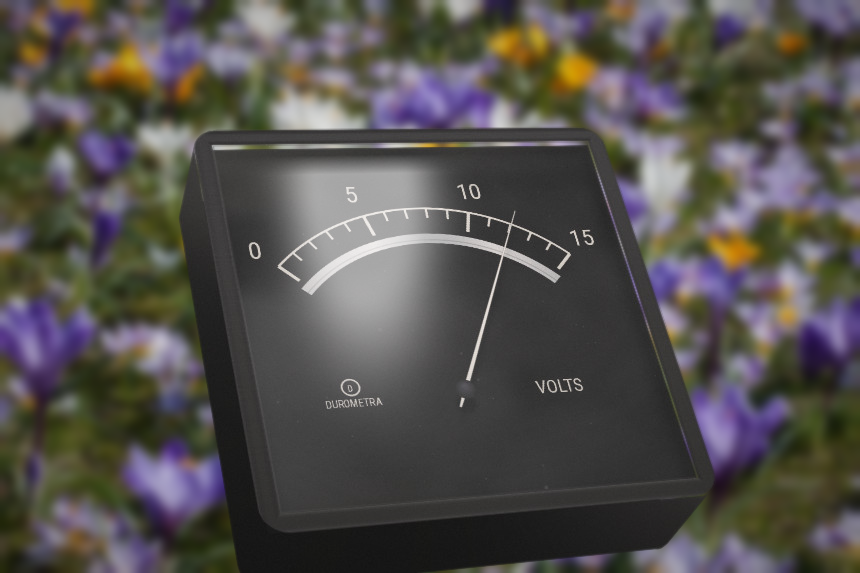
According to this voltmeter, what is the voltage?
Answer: 12 V
